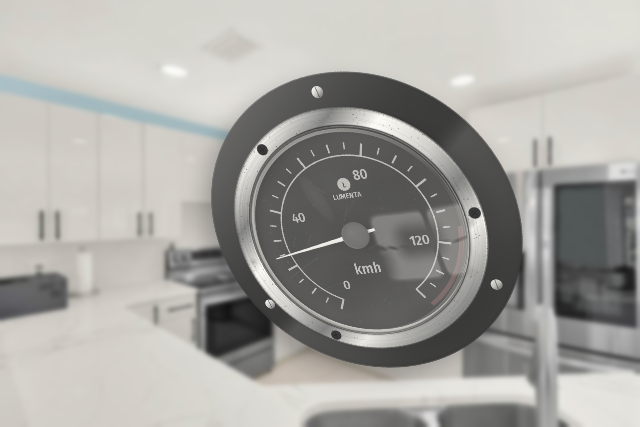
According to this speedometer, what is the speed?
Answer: 25 km/h
